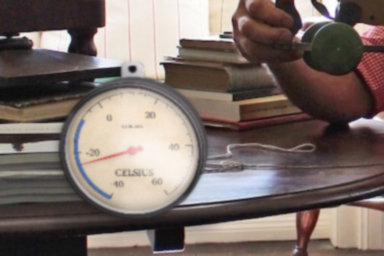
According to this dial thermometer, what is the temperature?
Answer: -24 °C
